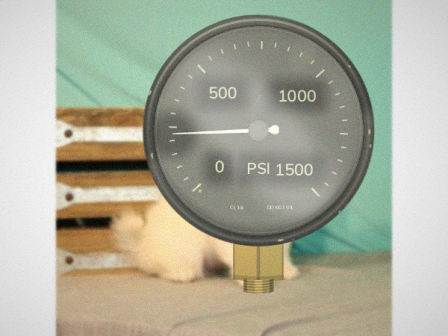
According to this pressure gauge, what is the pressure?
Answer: 225 psi
